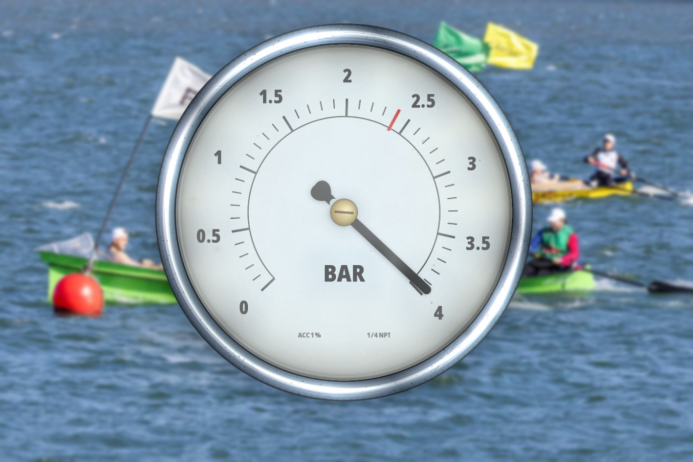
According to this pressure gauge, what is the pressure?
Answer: 3.95 bar
